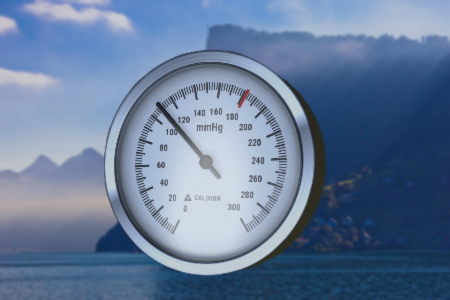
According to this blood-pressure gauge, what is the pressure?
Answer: 110 mmHg
